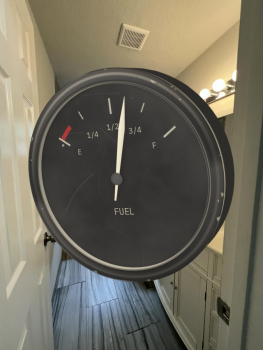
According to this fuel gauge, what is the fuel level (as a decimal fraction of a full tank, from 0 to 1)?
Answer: 0.625
